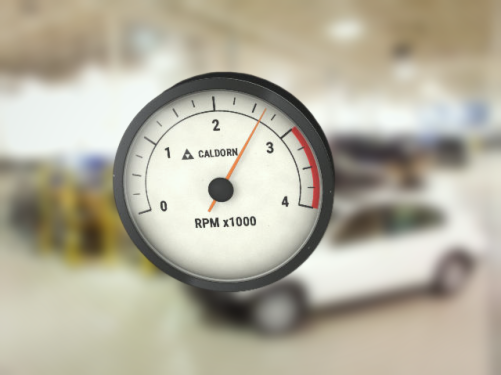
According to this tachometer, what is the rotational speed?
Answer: 2625 rpm
